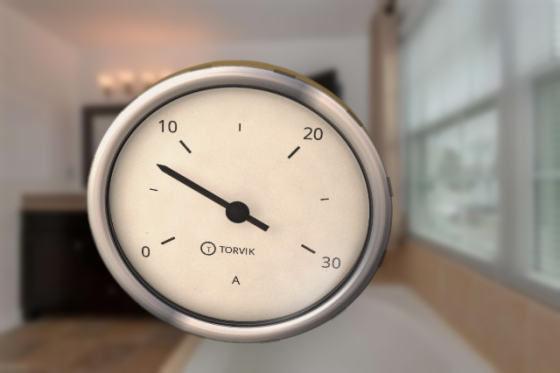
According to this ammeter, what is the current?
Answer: 7.5 A
